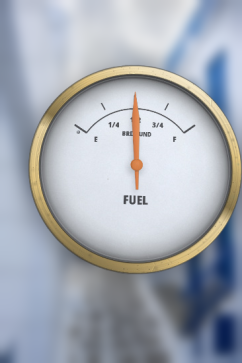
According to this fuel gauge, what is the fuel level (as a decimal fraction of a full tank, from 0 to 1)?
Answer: 0.5
